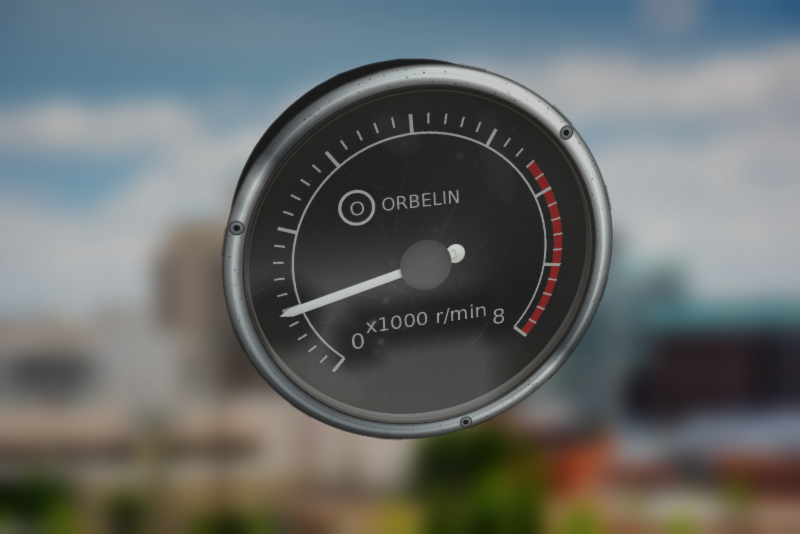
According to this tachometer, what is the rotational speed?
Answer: 1000 rpm
